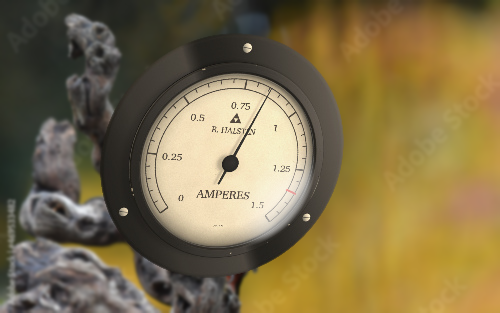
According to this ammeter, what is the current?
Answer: 0.85 A
